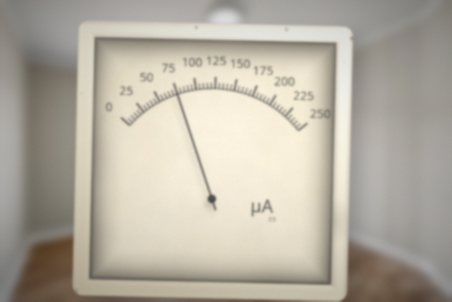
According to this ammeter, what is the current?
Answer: 75 µA
